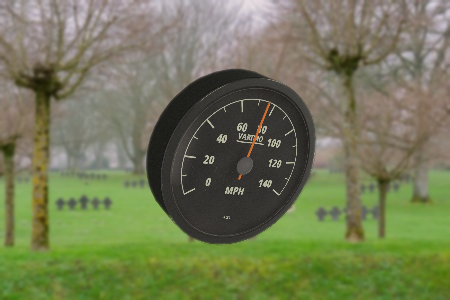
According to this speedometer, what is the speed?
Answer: 75 mph
